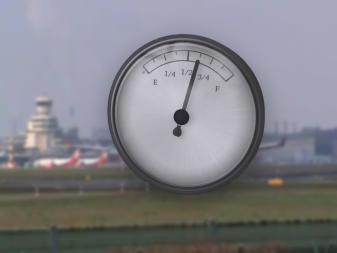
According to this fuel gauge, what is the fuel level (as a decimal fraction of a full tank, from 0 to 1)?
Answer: 0.625
